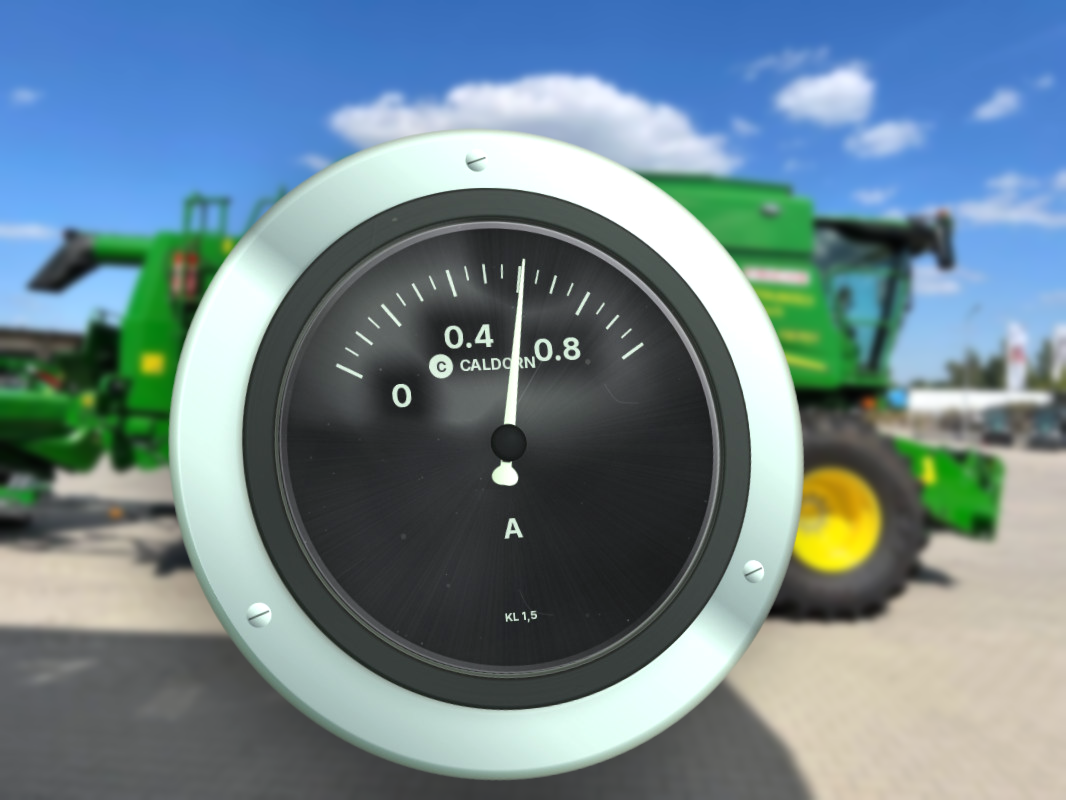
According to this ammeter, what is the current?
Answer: 0.6 A
